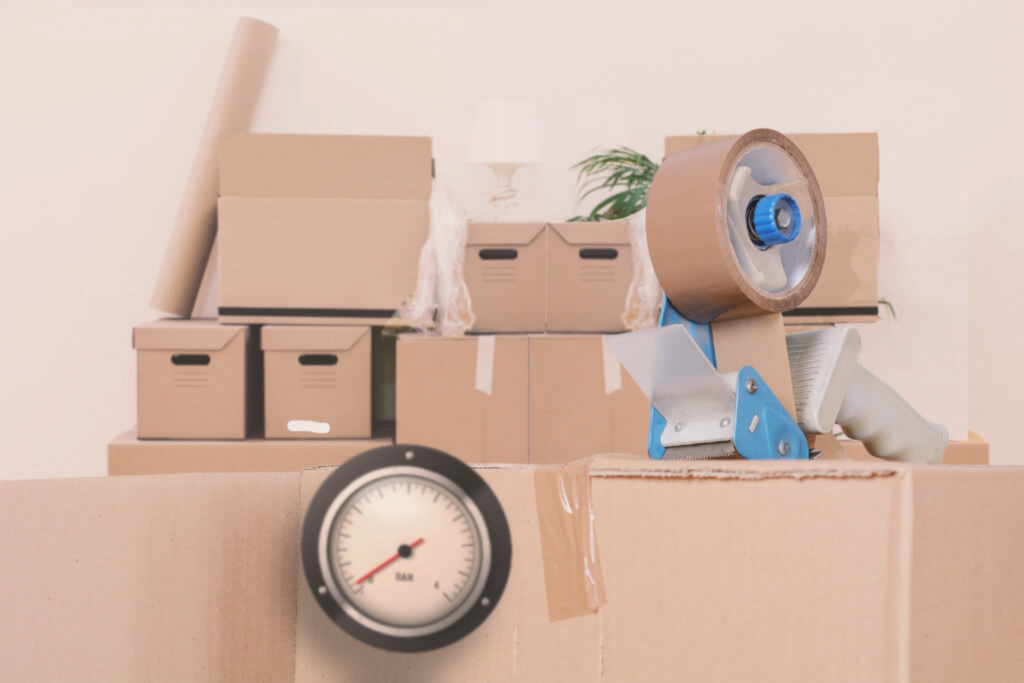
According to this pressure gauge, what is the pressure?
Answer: 0.1 bar
